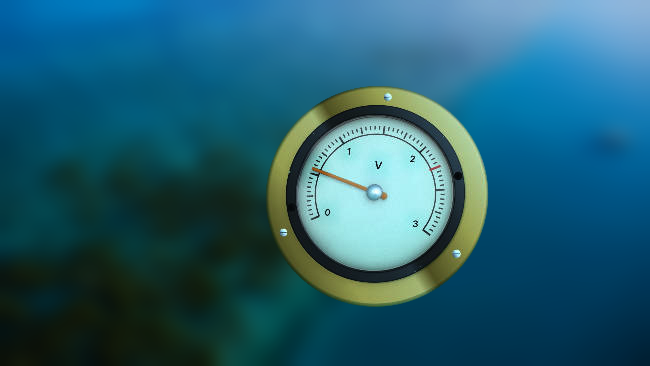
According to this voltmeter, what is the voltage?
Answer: 0.55 V
